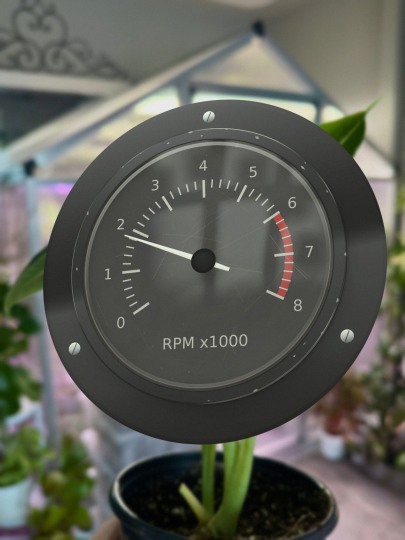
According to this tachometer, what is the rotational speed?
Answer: 1800 rpm
